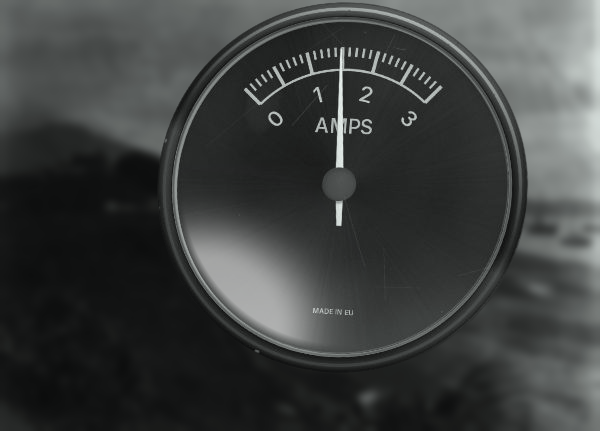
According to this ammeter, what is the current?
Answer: 1.5 A
